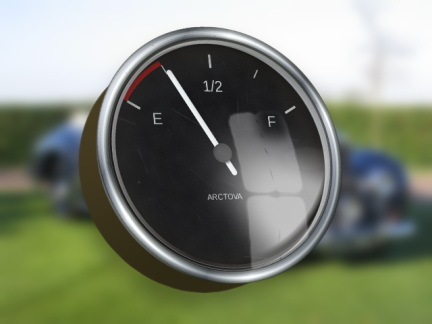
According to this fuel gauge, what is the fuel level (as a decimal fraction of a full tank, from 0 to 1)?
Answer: 0.25
